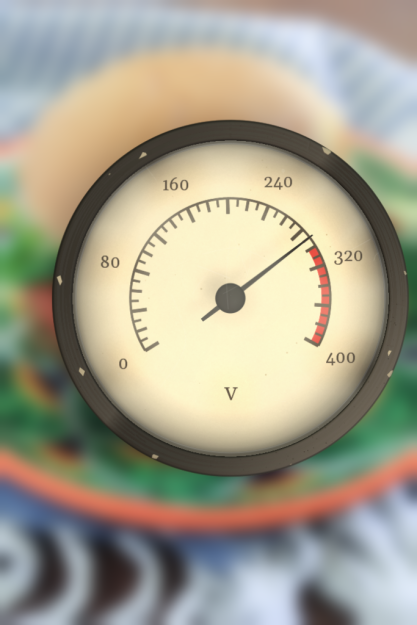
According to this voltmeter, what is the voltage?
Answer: 290 V
